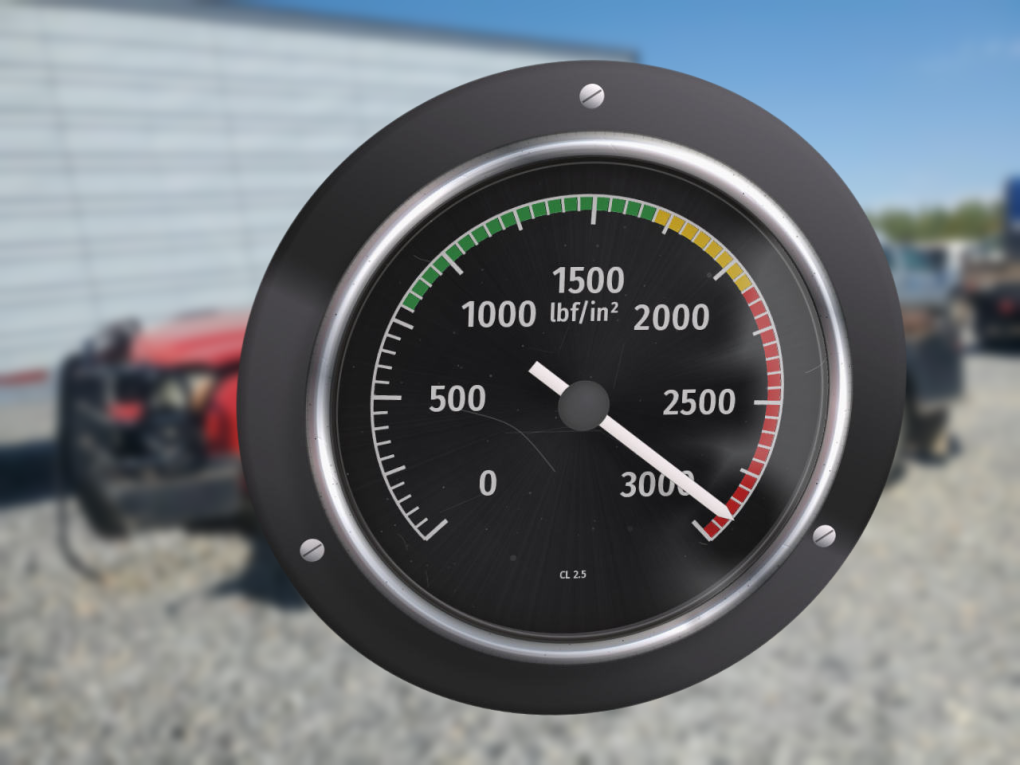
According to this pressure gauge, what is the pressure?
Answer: 2900 psi
